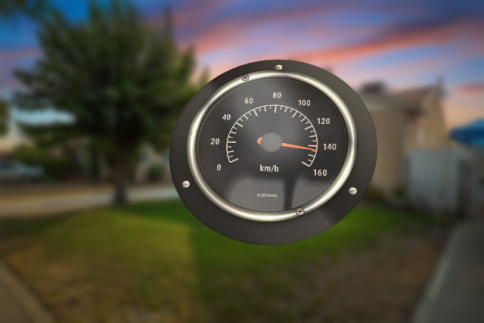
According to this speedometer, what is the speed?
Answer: 145 km/h
